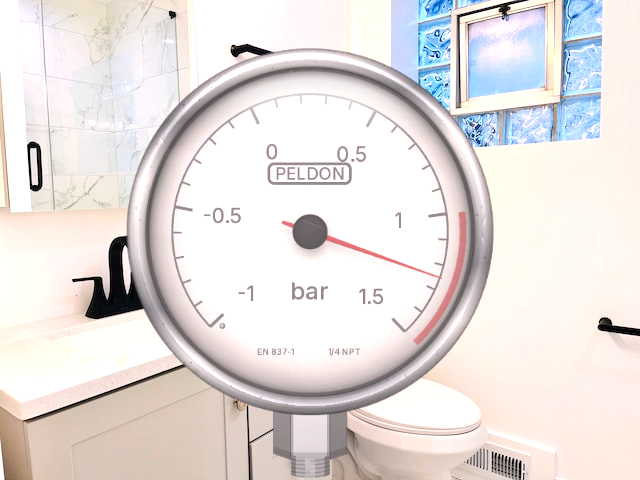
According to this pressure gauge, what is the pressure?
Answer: 1.25 bar
